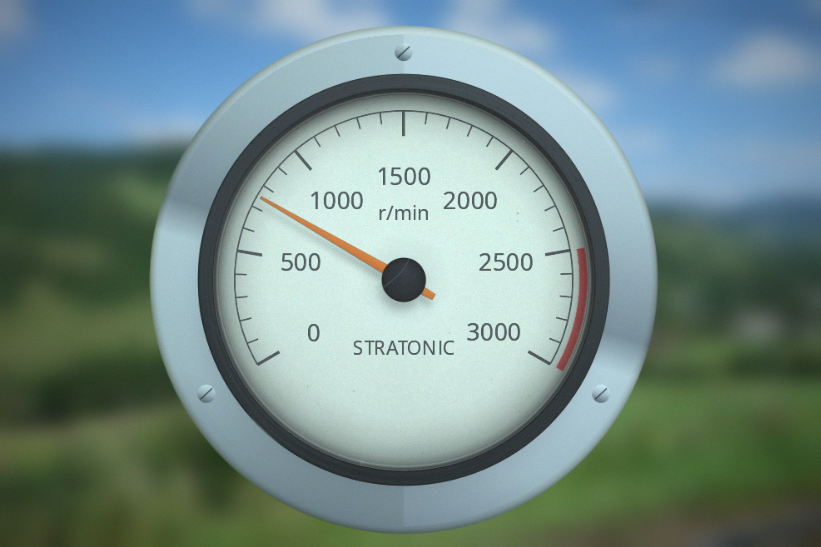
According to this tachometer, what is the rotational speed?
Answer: 750 rpm
